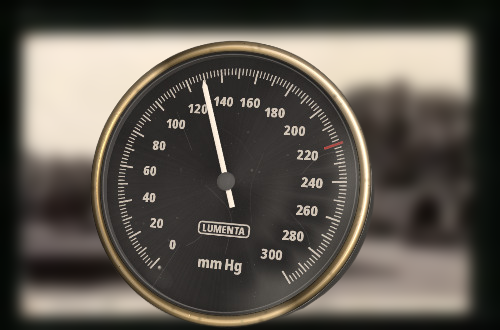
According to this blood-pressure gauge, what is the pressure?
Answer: 130 mmHg
